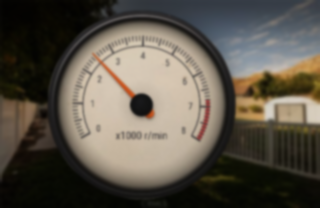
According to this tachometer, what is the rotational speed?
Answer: 2500 rpm
